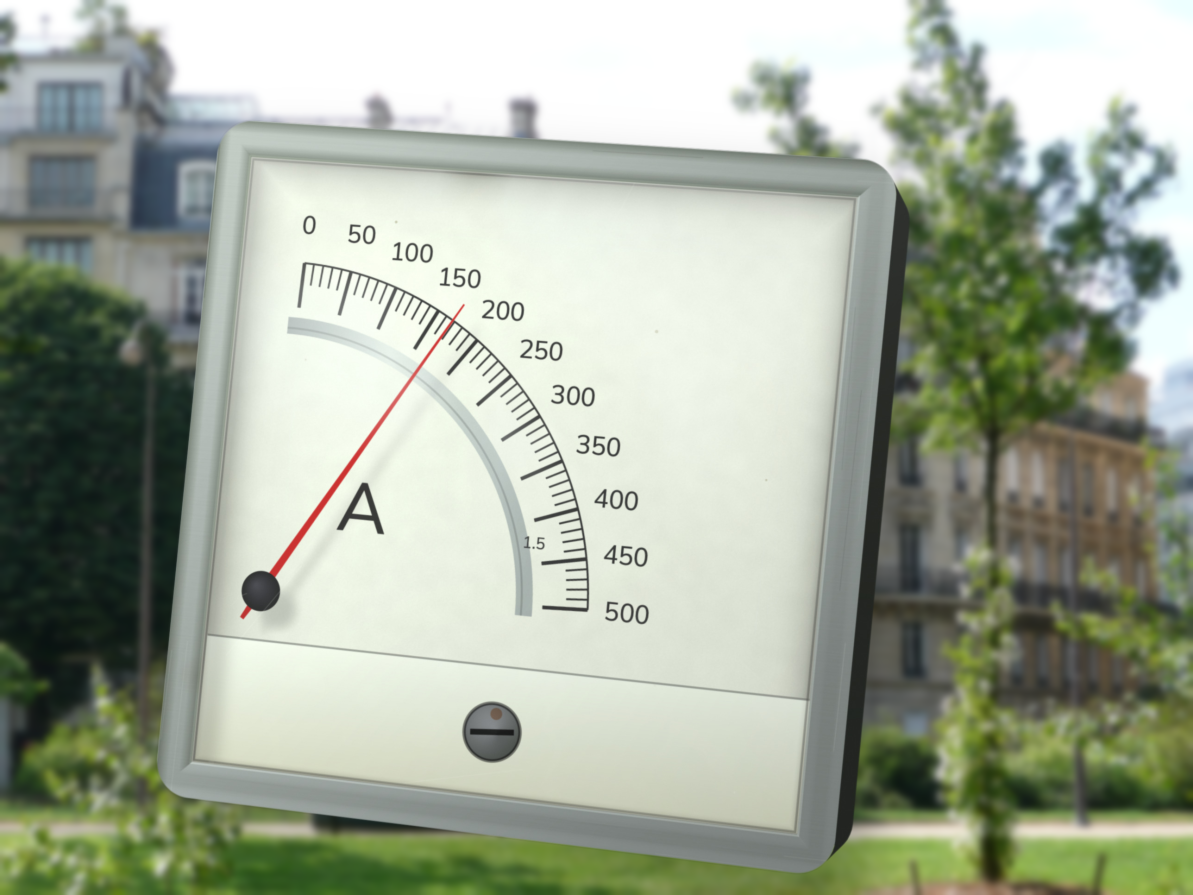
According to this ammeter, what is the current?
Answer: 170 A
